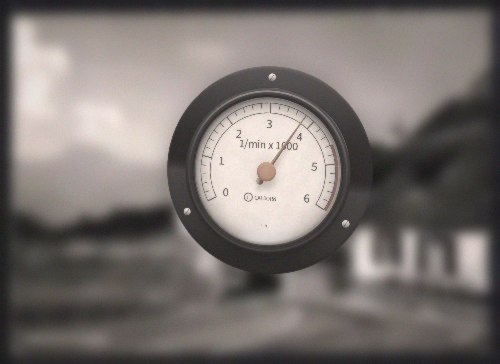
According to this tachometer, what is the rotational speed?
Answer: 3800 rpm
